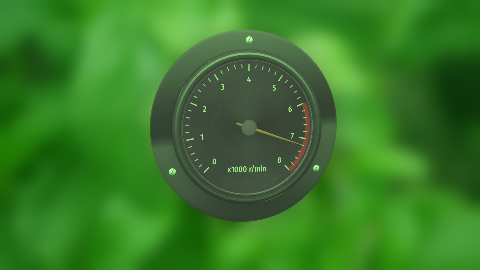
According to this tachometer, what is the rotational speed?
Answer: 7200 rpm
